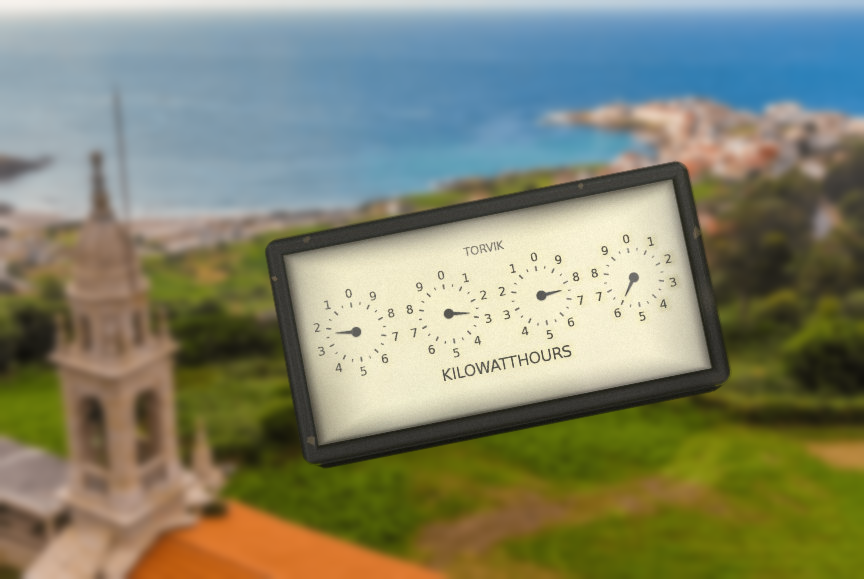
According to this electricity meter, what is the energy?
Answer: 2276 kWh
